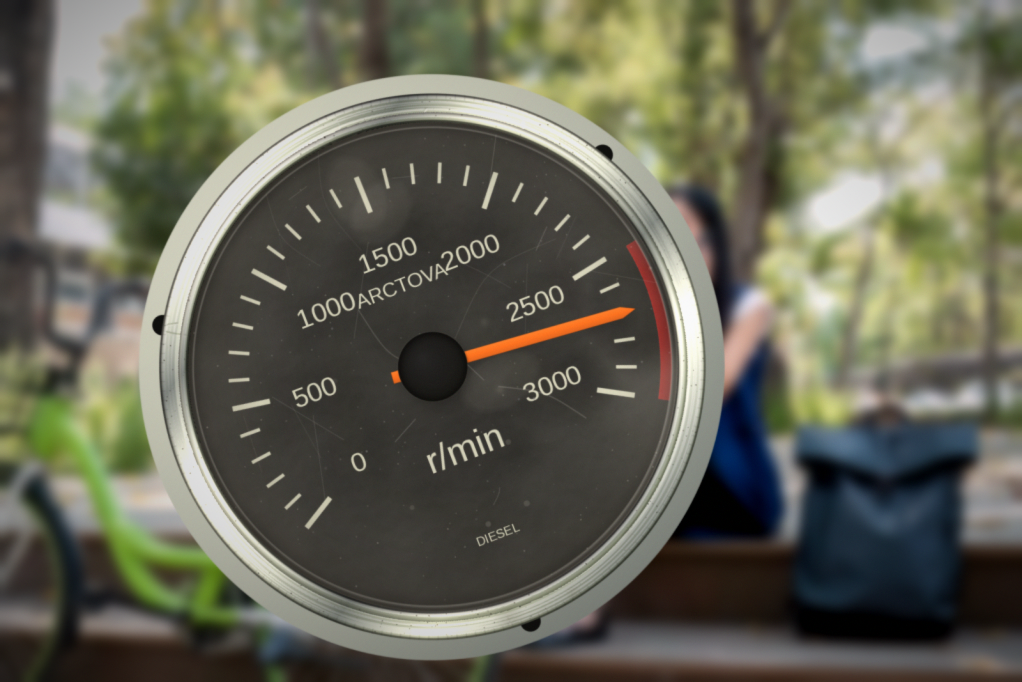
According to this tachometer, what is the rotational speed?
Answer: 2700 rpm
